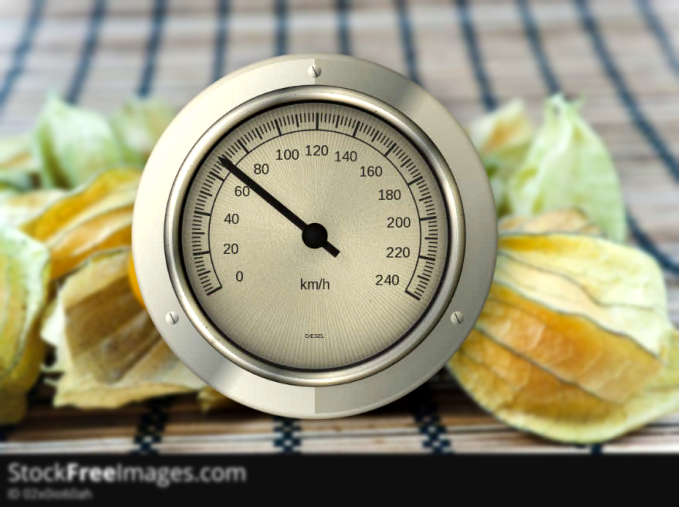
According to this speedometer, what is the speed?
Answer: 68 km/h
